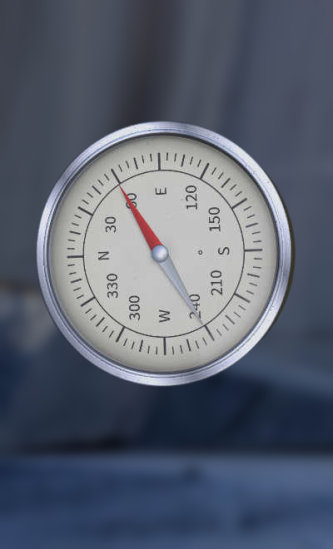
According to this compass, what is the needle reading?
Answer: 60 °
